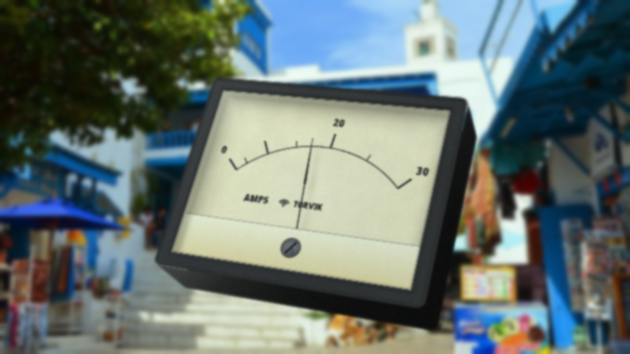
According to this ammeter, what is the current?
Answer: 17.5 A
